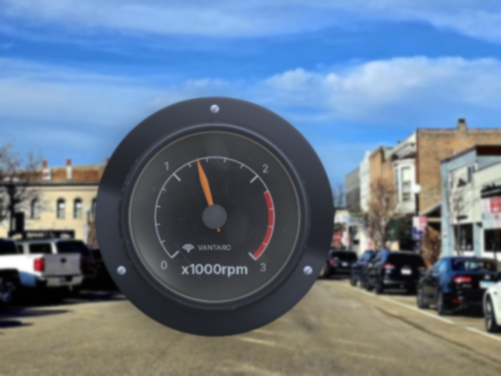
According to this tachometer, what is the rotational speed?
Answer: 1300 rpm
